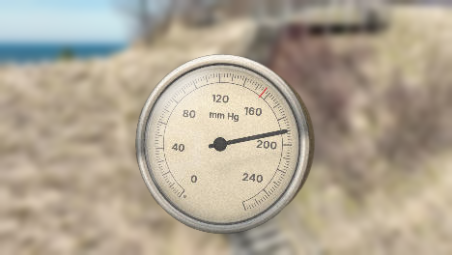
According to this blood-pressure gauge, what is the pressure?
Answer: 190 mmHg
